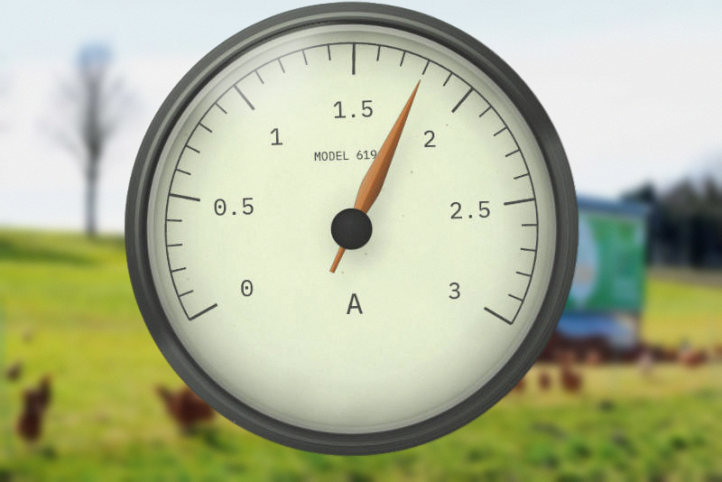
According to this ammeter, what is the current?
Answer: 1.8 A
